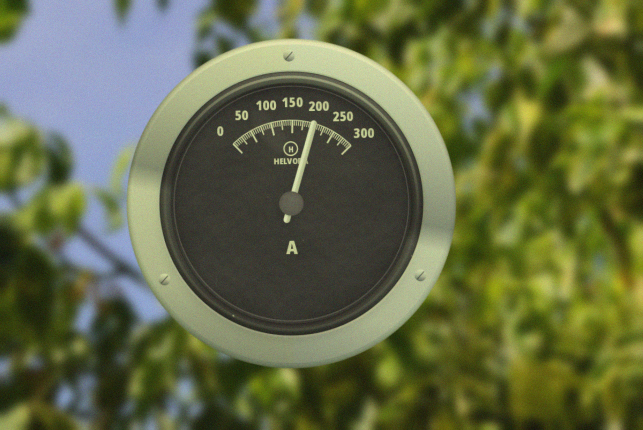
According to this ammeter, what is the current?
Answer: 200 A
